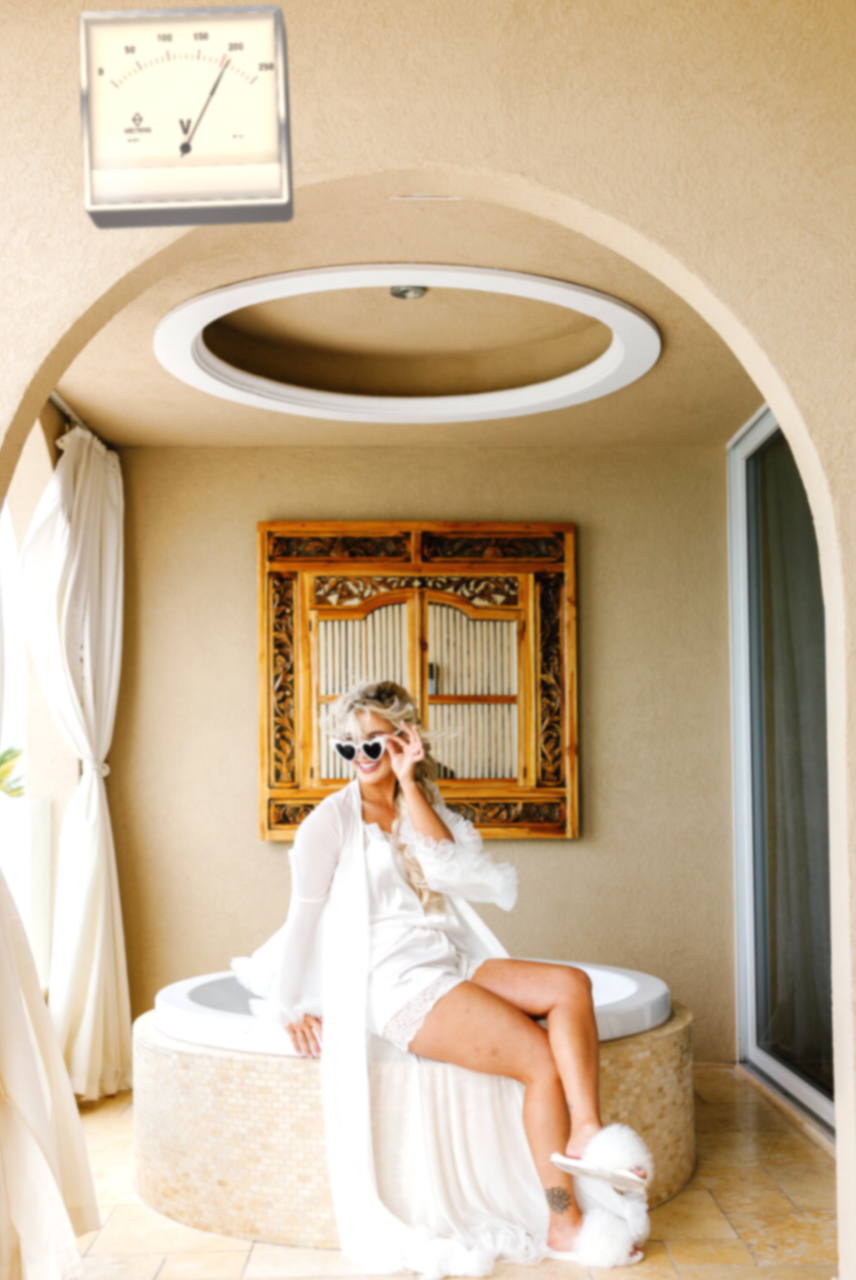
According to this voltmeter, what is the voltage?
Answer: 200 V
